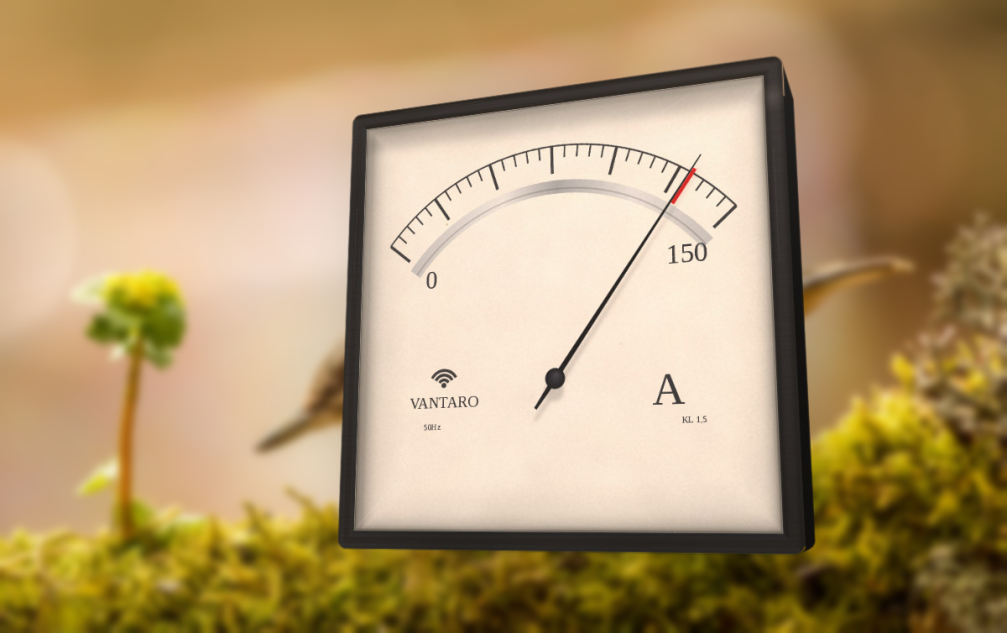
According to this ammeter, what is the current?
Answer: 130 A
